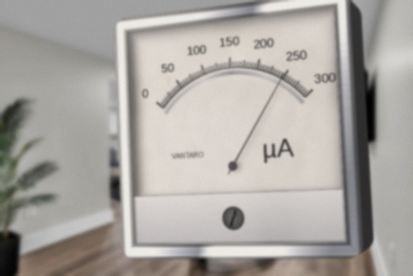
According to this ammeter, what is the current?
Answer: 250 µA
